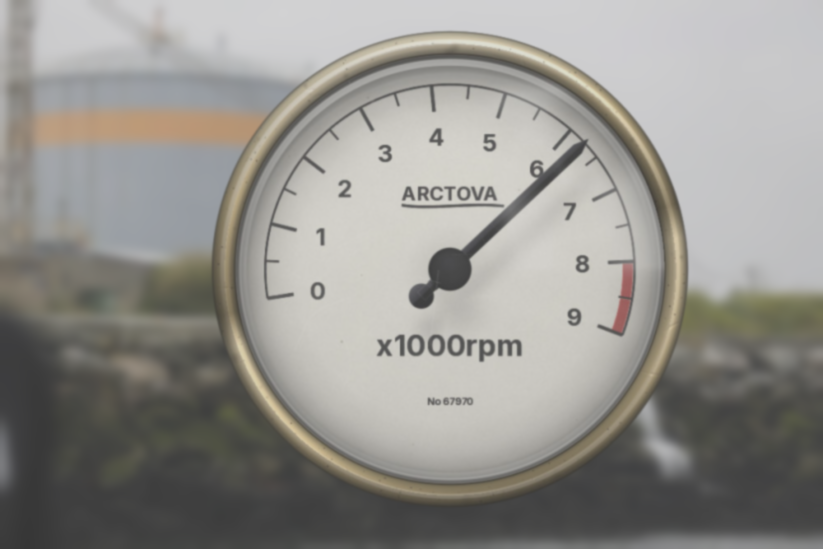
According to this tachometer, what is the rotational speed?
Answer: 6250 rpm
